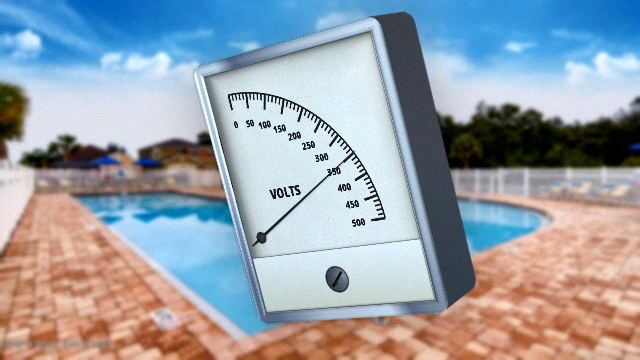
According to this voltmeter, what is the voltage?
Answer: 350 V
